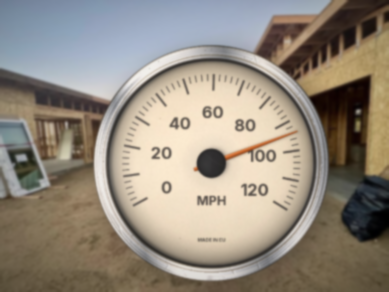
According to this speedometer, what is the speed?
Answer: 94 mph
